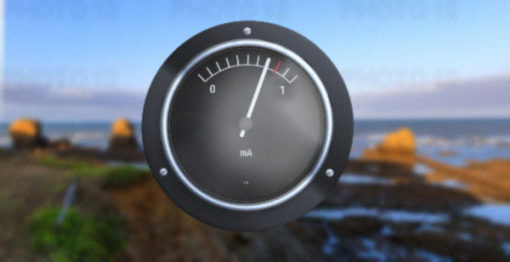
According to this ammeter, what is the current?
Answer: 0.7 mA
